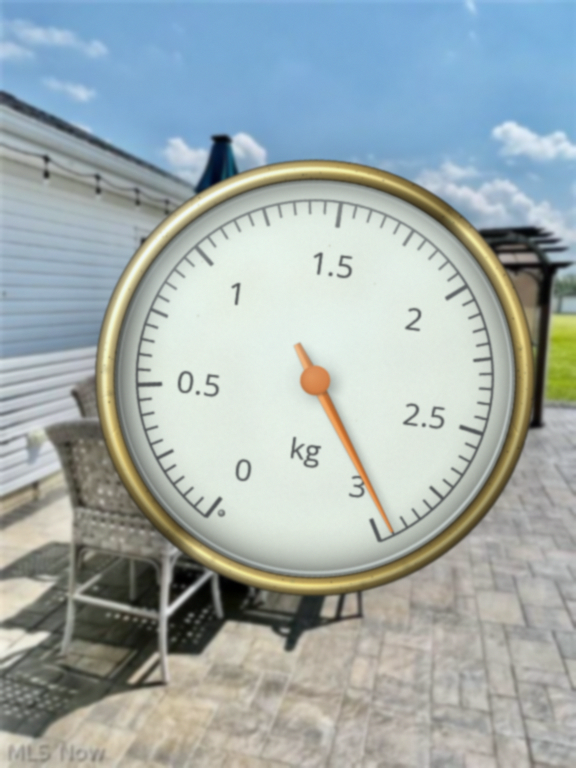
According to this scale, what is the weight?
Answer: 2.95 kg
